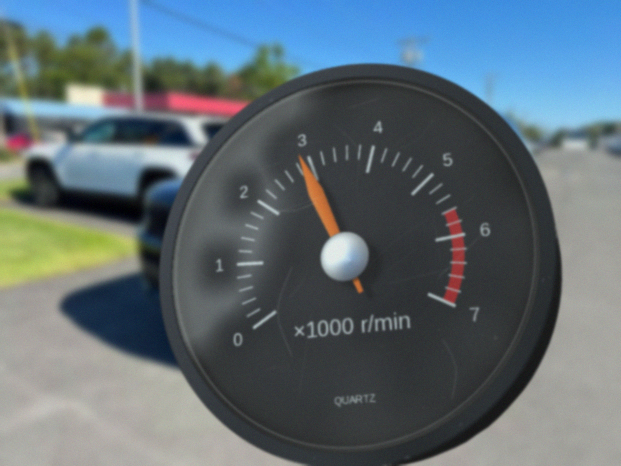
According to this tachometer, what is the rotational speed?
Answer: 2900 rpm
